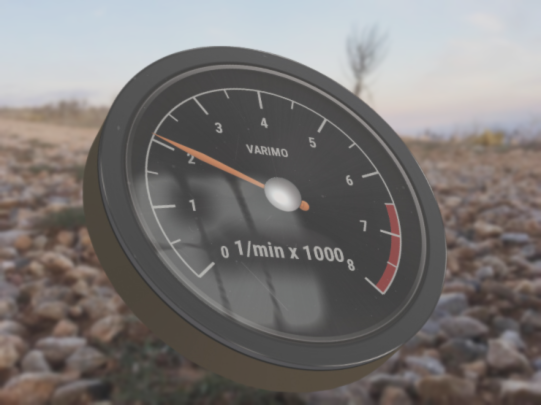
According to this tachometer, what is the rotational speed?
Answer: 2000 rpm
